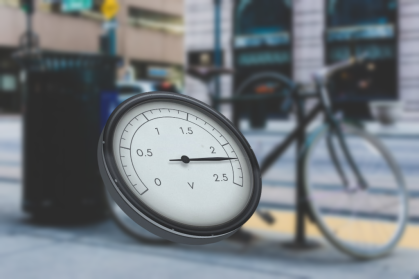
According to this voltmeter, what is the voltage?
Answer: 2.2 V
